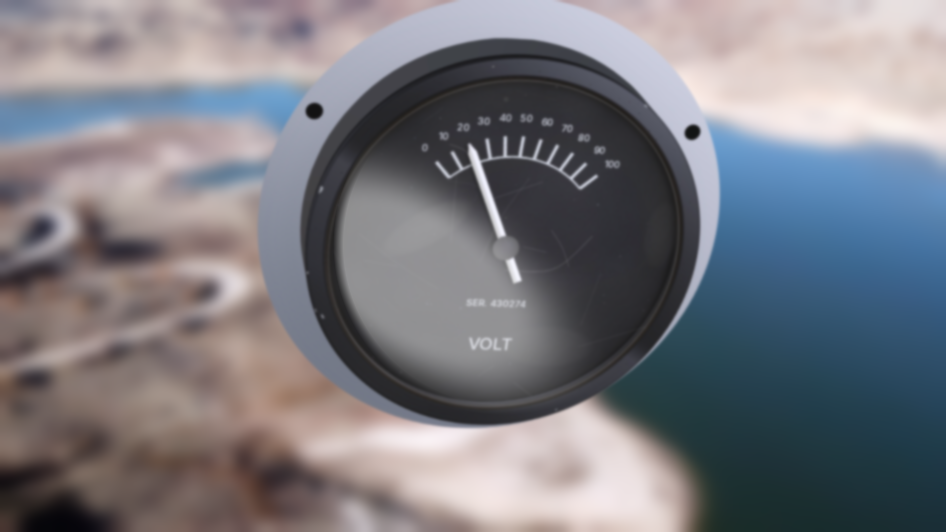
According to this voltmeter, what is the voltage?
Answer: 20 V
